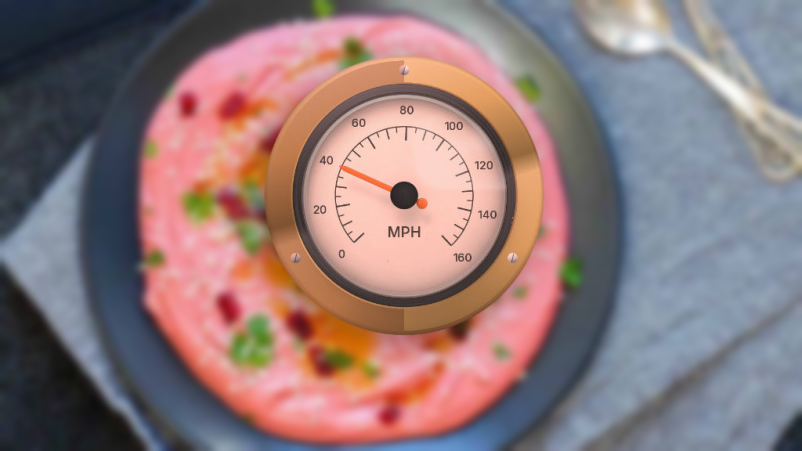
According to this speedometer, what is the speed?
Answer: 40 mph
